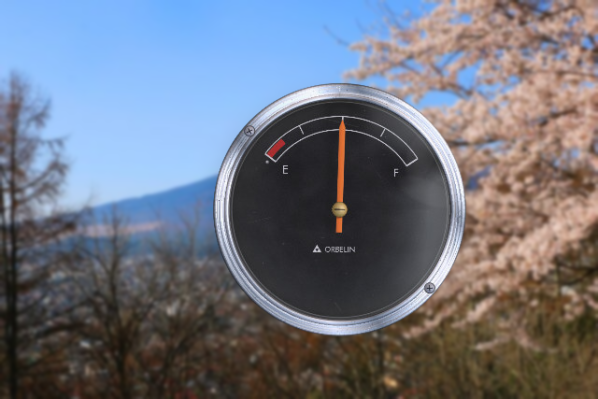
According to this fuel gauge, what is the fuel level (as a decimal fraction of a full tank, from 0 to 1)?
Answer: 0.5
